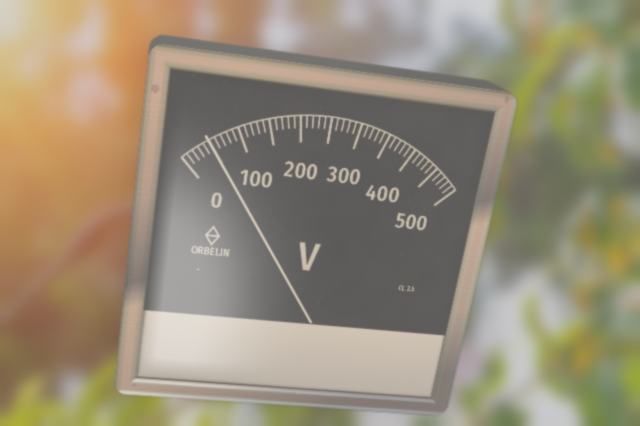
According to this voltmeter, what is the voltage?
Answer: 50 V
